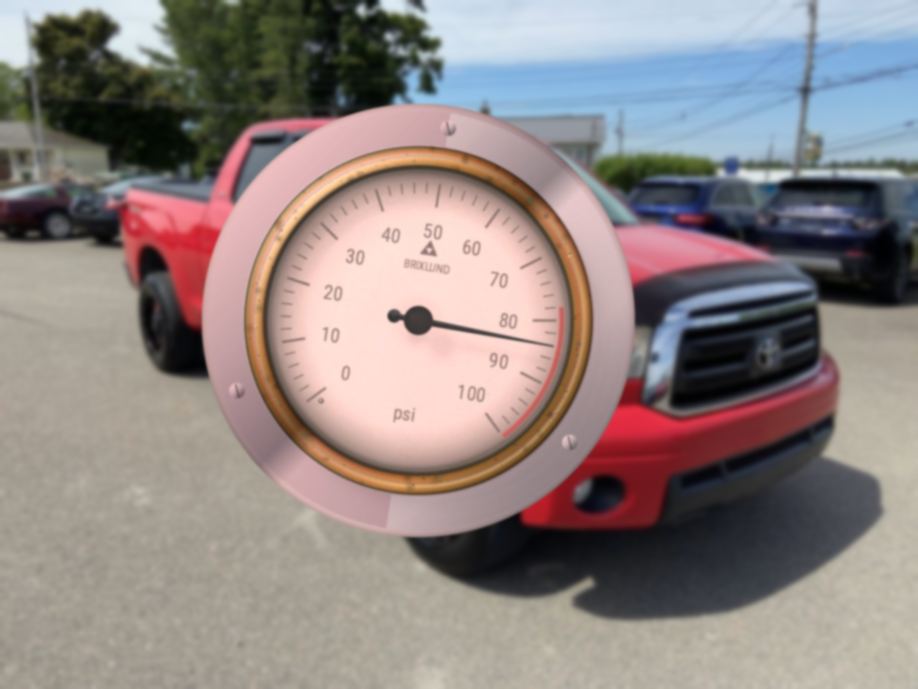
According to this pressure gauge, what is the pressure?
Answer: 84 psi
